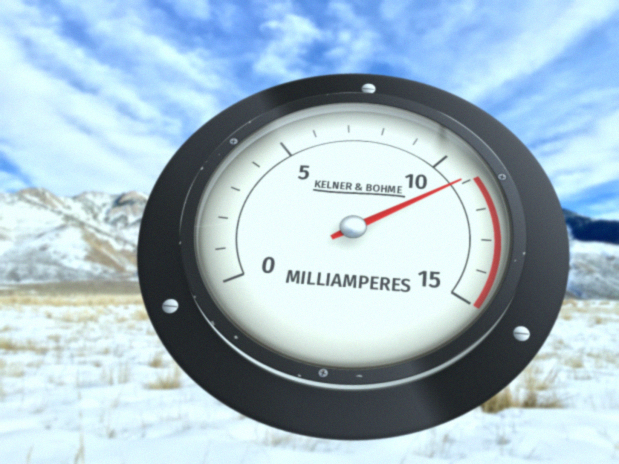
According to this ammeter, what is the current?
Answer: 11 mA
